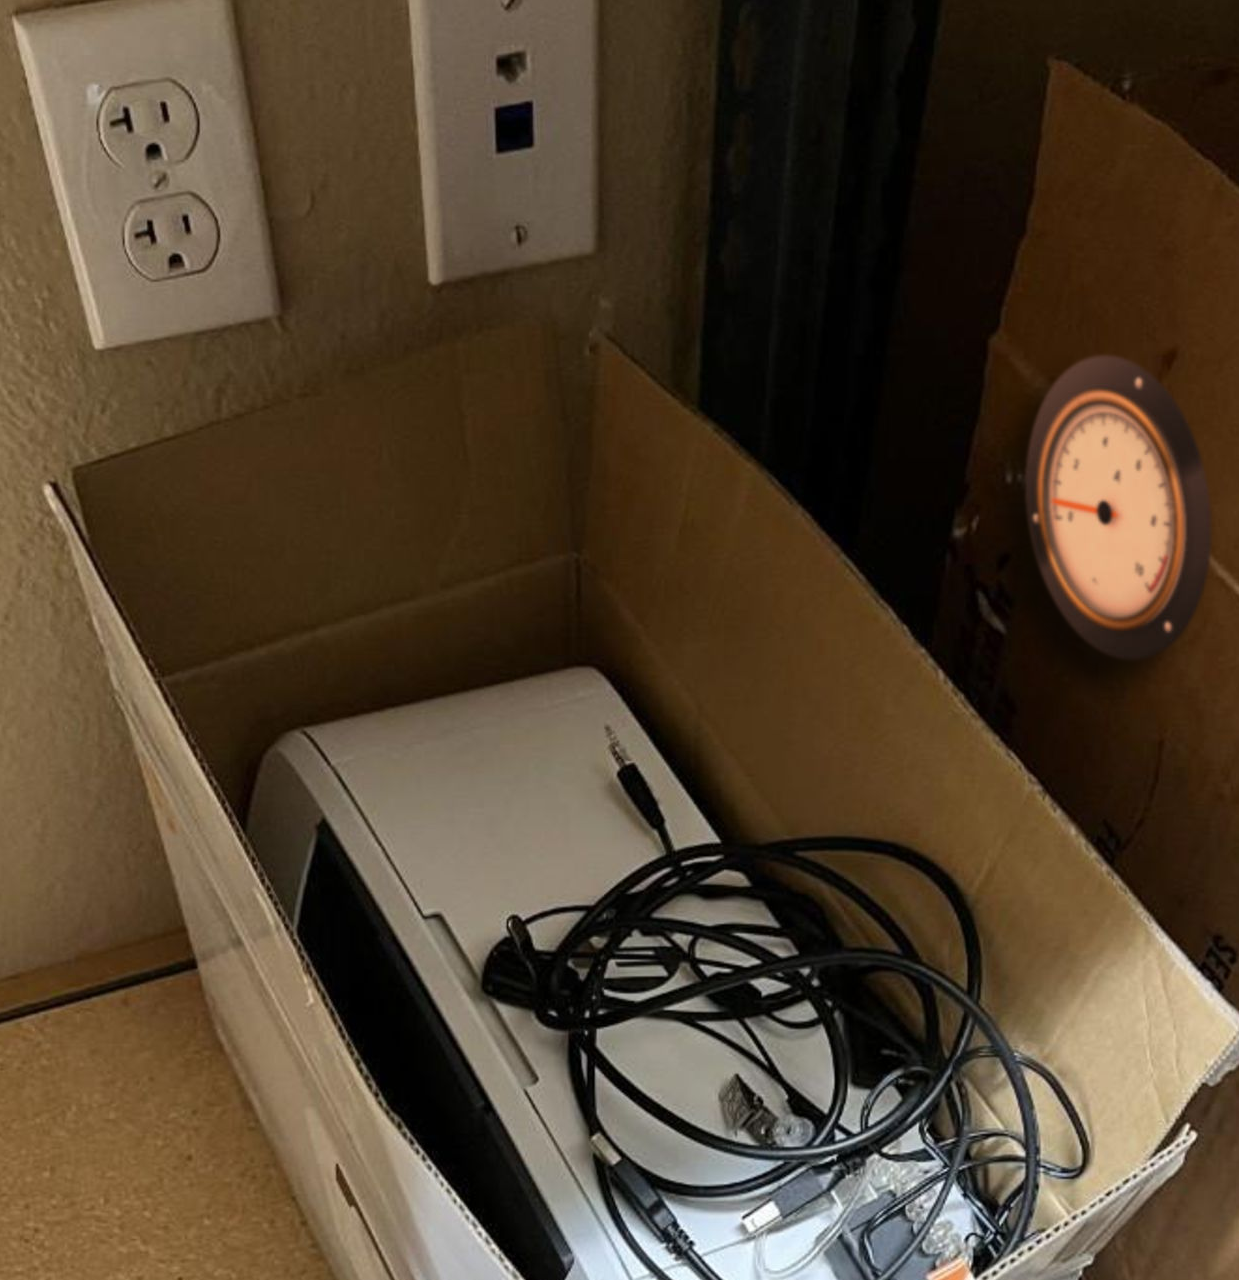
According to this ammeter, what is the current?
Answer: 0.5 A
